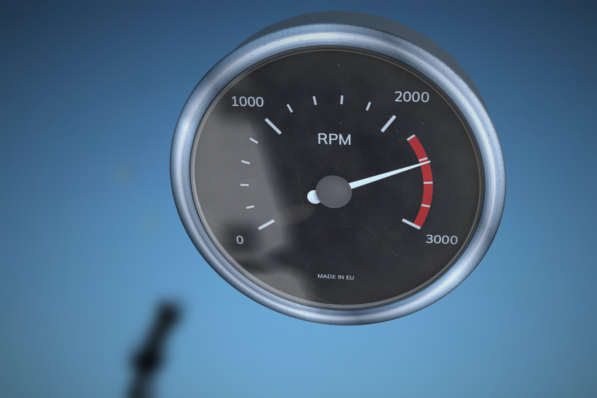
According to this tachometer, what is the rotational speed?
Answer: 2400 rpm
